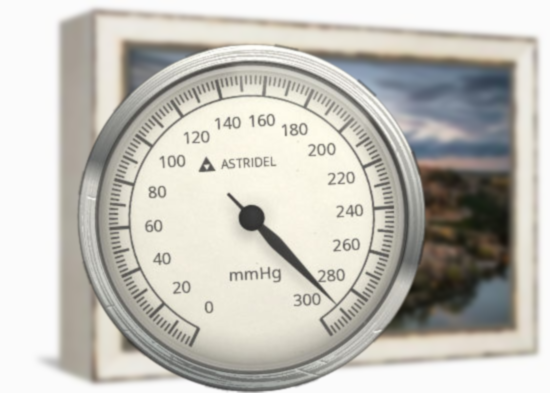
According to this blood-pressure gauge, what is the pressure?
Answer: 290 mmHg
